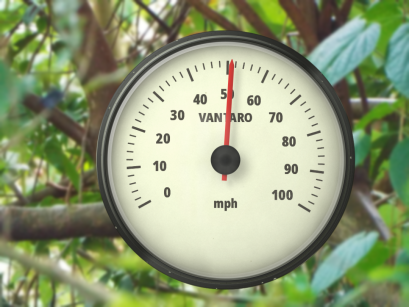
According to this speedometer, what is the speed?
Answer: 51 mph
